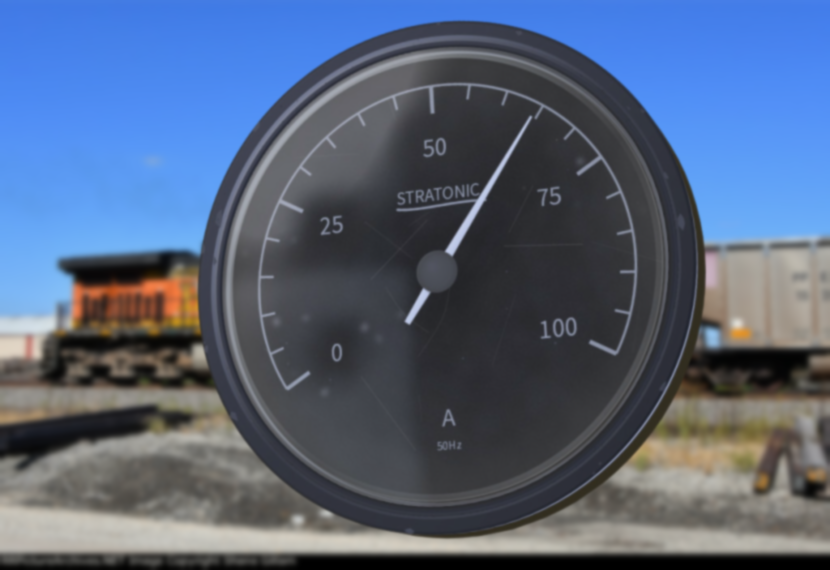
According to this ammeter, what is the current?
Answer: 65 A
